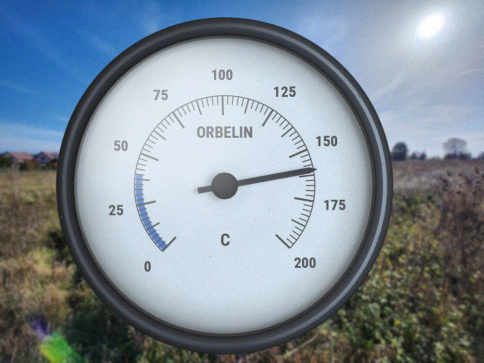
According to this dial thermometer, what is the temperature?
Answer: 160 °C
